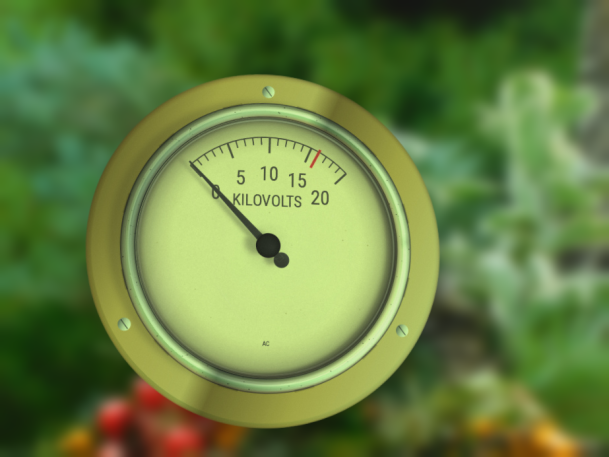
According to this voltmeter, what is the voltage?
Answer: 0 kV
